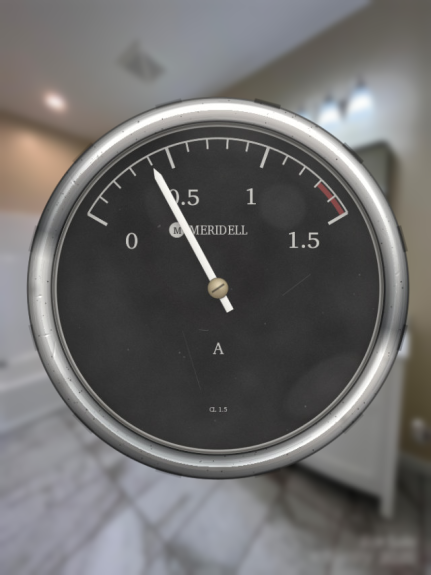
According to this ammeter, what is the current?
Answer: 0.4 A
